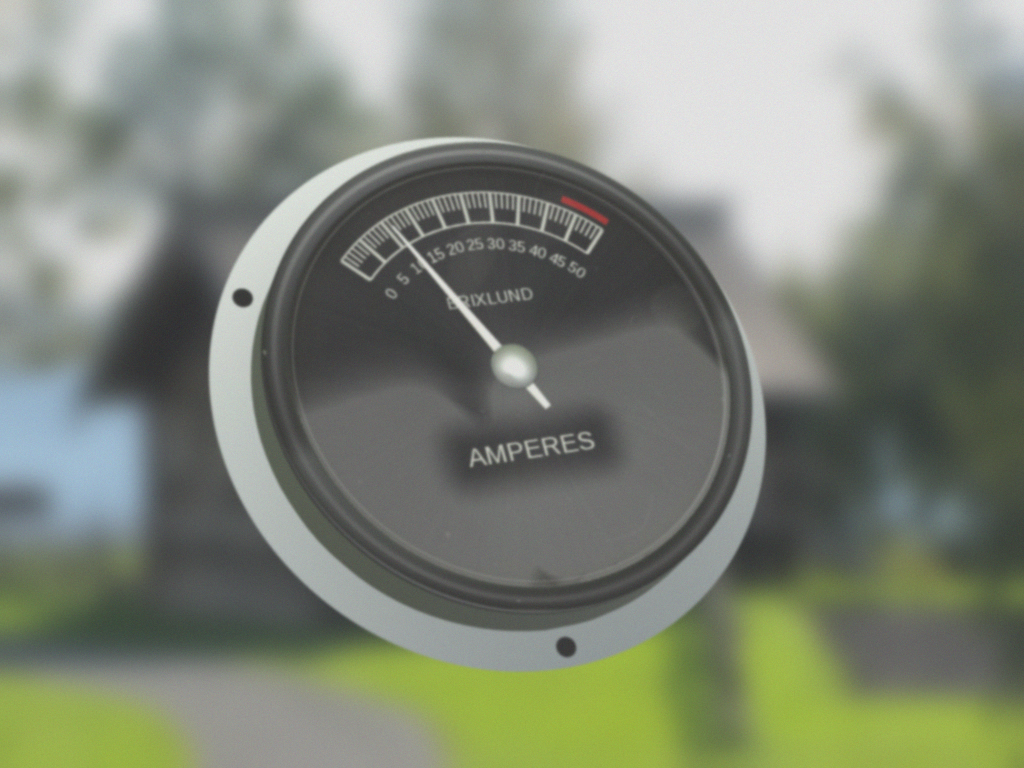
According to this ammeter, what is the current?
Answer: 10 A
